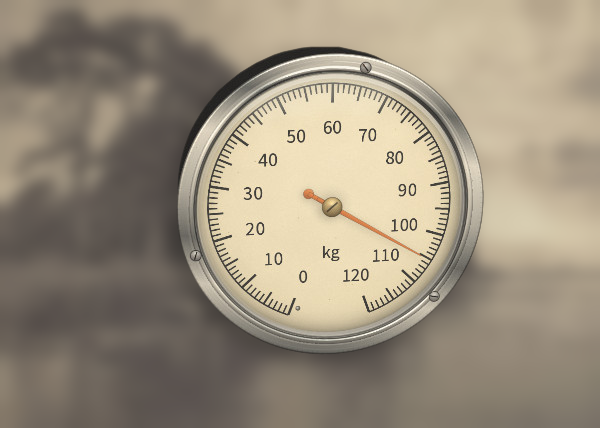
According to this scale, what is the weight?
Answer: 105 kg
